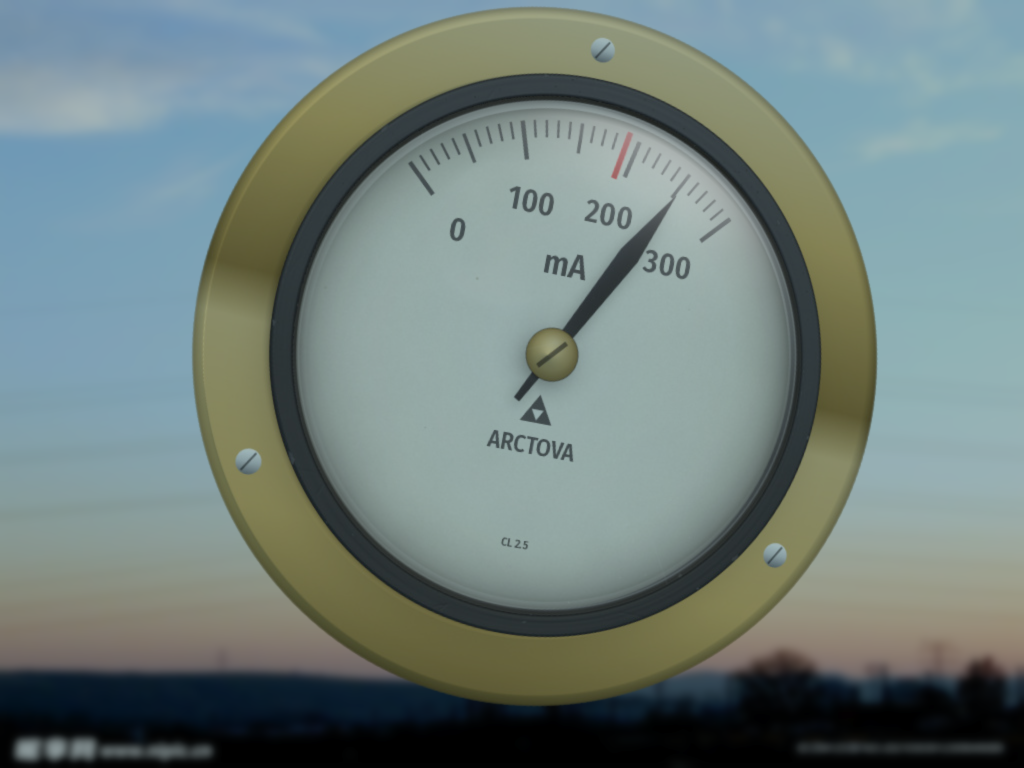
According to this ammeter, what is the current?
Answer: 250 mA
